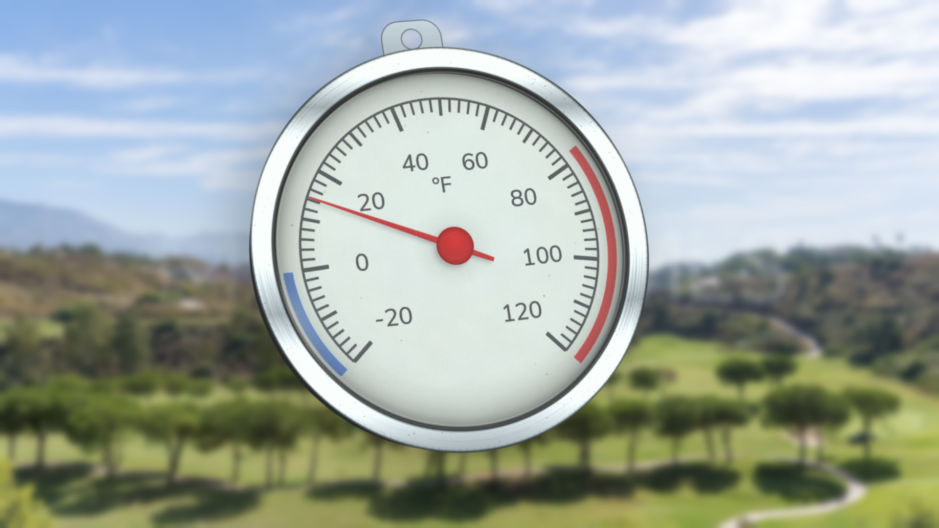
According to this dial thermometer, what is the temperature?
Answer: 14 °F
